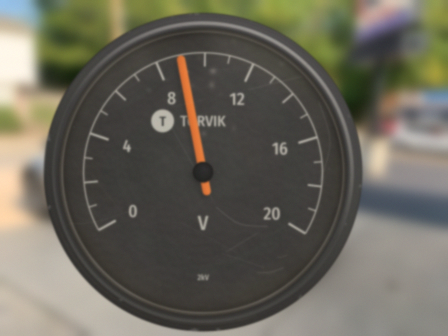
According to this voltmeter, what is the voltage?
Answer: 9 V
